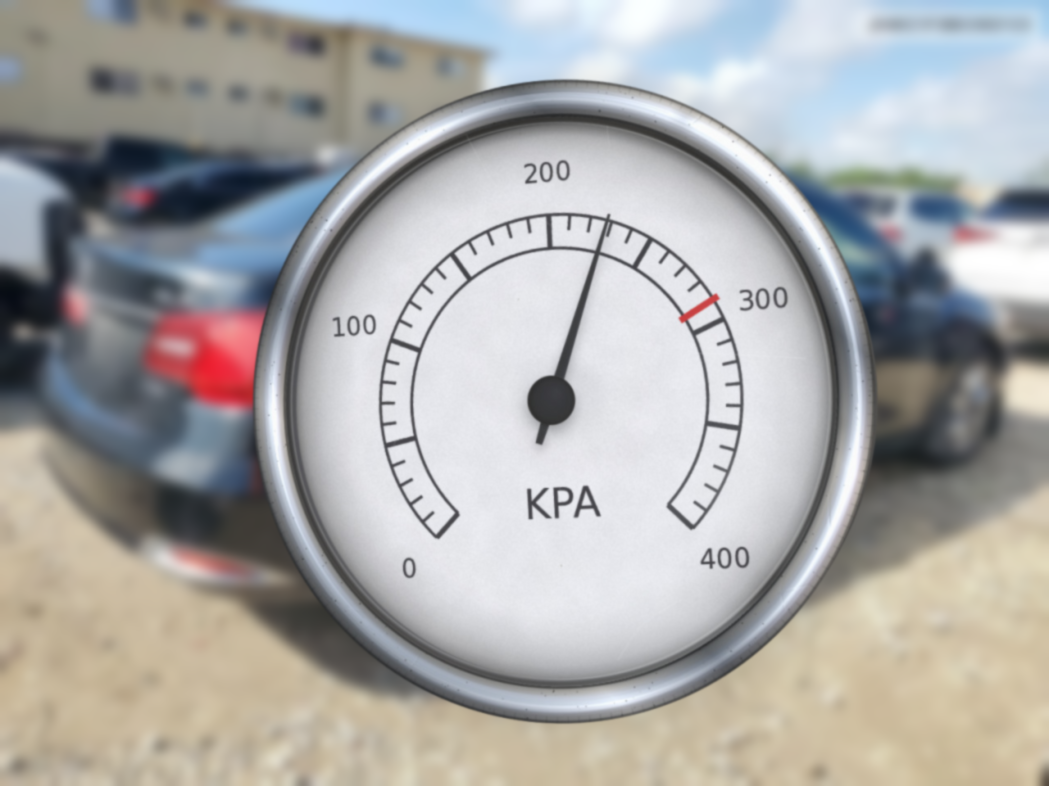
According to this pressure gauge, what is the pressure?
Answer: 230 kPa
